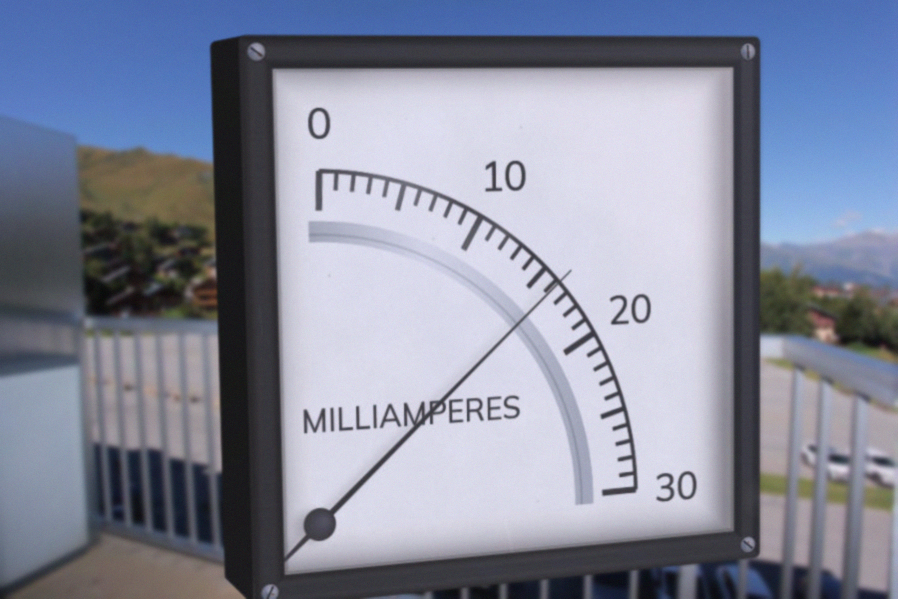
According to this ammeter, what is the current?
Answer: 16 mA
